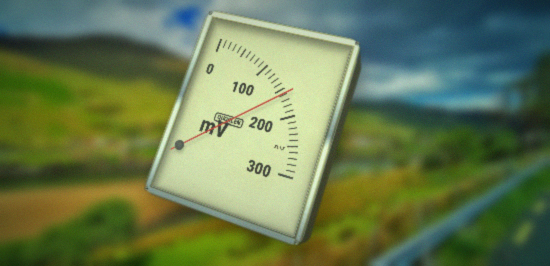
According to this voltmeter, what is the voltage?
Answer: 160 mV
